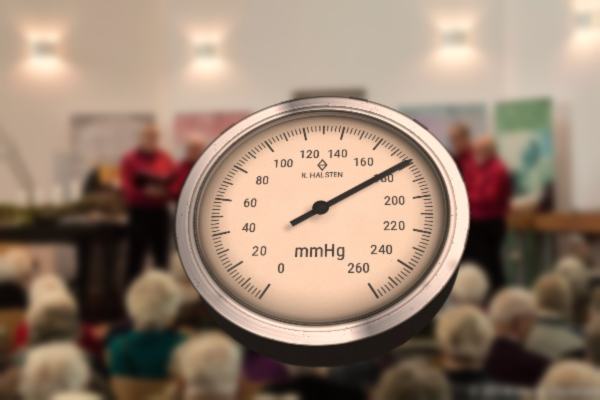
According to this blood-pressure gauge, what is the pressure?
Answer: 180 mmHg
